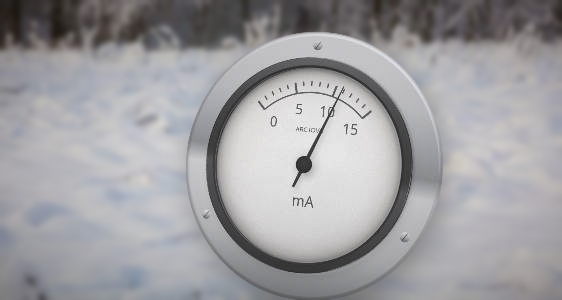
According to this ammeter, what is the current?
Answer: 11 mA
